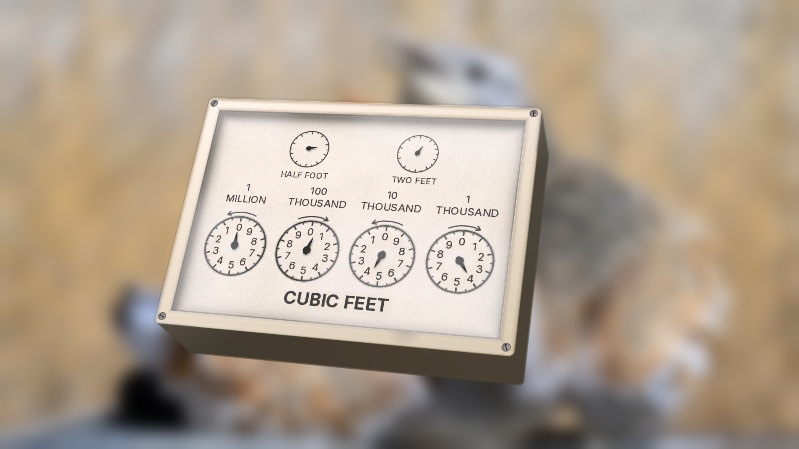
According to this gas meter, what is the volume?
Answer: 4400 ft³
